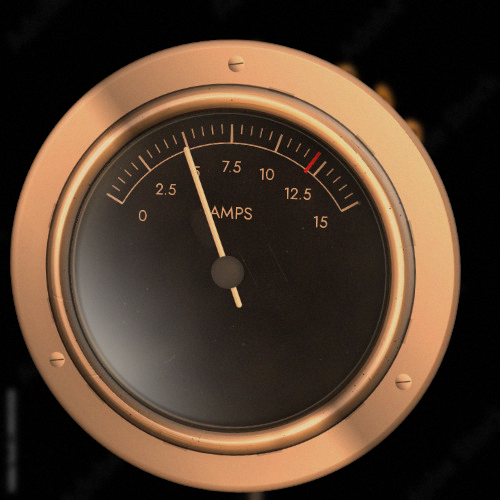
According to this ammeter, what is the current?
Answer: 5 A
